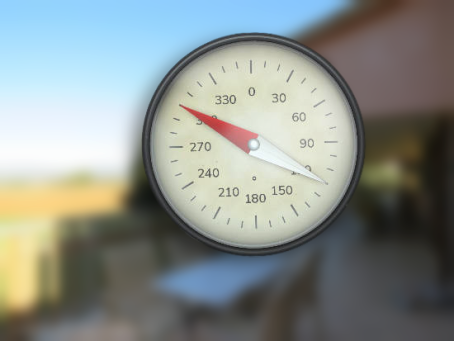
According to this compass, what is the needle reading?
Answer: 300 °
